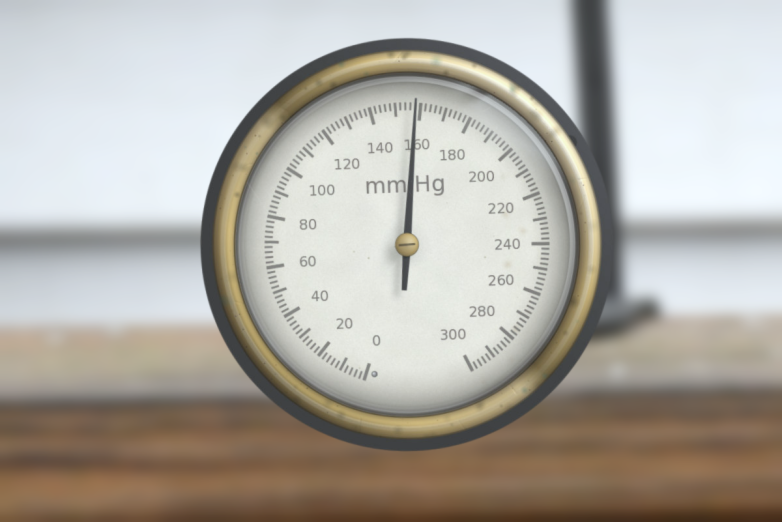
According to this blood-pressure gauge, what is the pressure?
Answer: 158 mmHg
